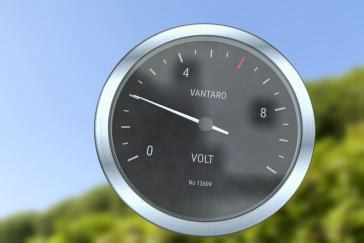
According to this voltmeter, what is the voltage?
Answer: 2 V
